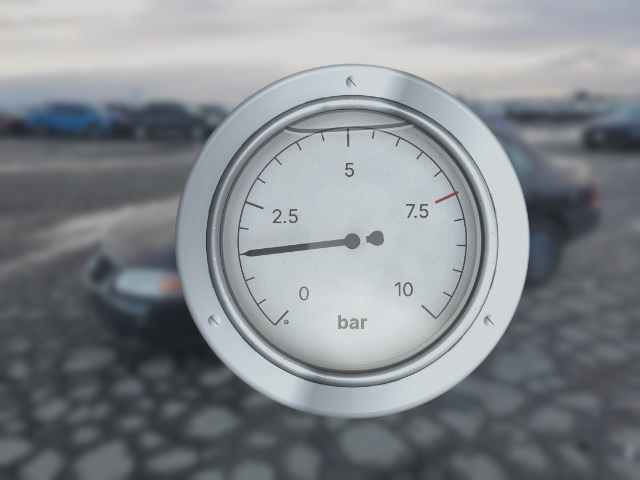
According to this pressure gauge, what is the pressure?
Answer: 1.5 bar
